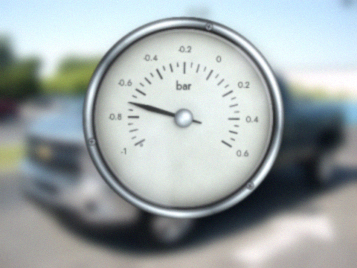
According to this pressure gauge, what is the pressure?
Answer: -0.7 bar
